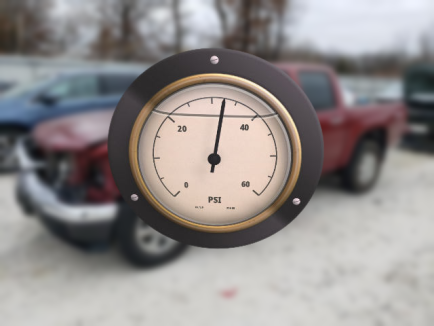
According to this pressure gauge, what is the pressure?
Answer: 32.5 psi
